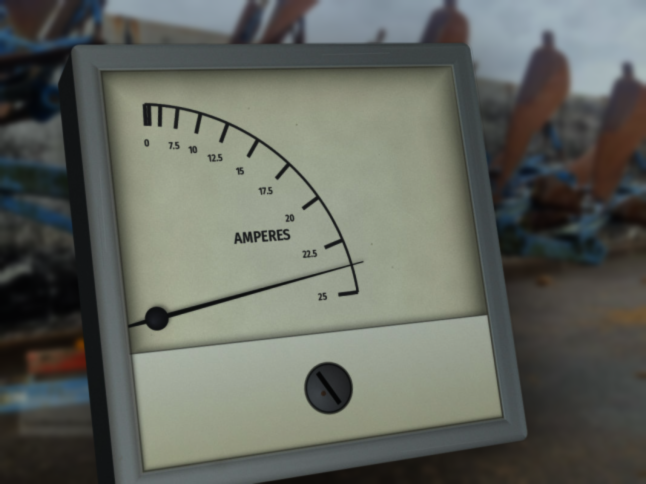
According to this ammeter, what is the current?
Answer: 23.75 A
